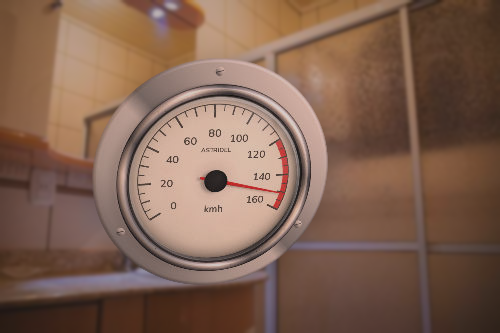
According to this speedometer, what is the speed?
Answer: 150 km/h
